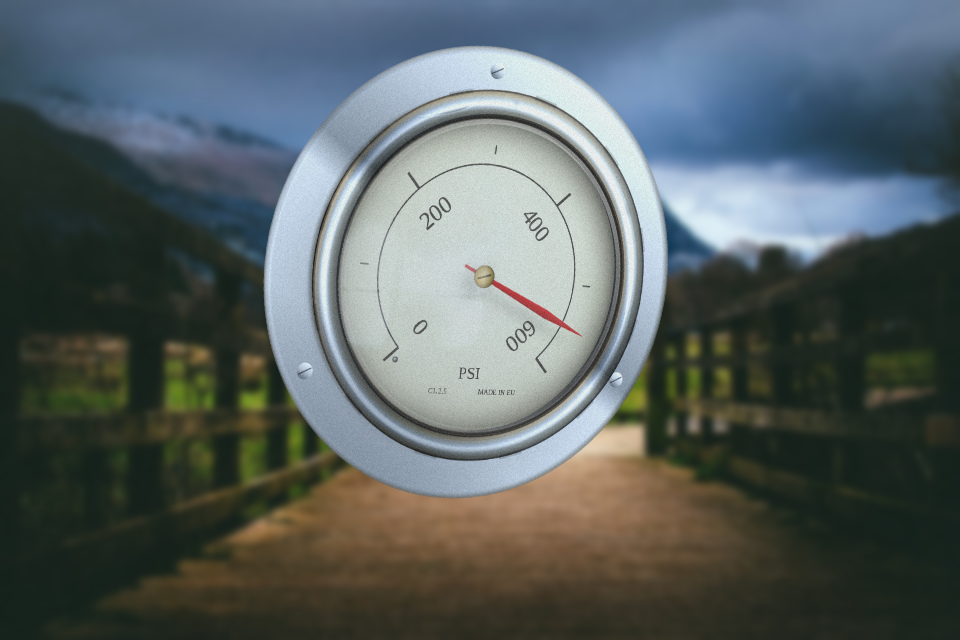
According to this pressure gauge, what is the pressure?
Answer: 550 psi
